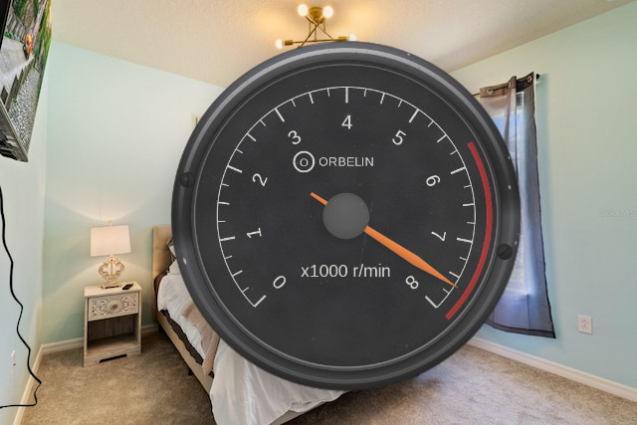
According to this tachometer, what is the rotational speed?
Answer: 7625 rpm
